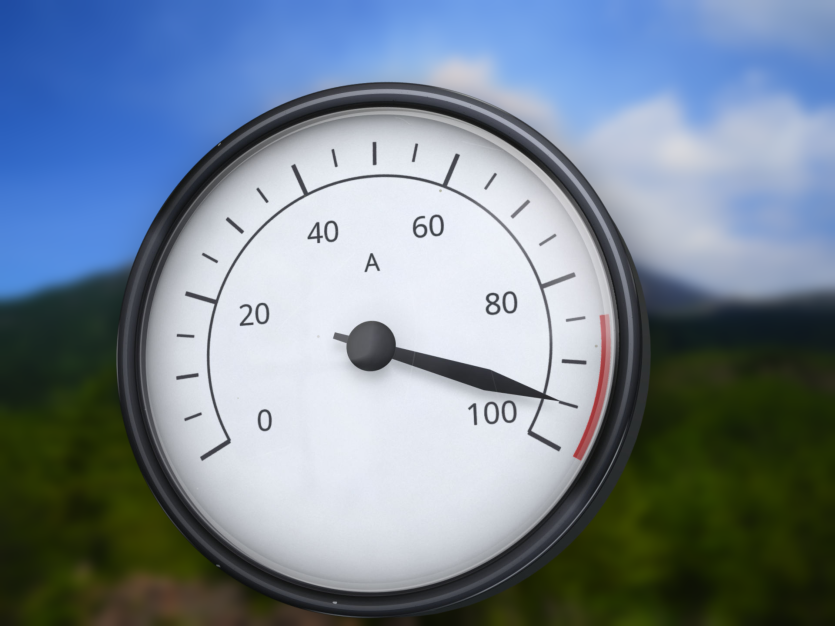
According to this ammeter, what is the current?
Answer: 95 A
